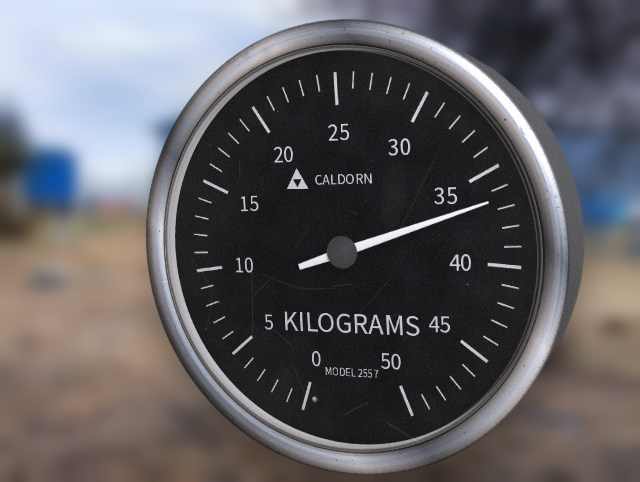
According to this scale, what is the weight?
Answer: 36.5 kg
